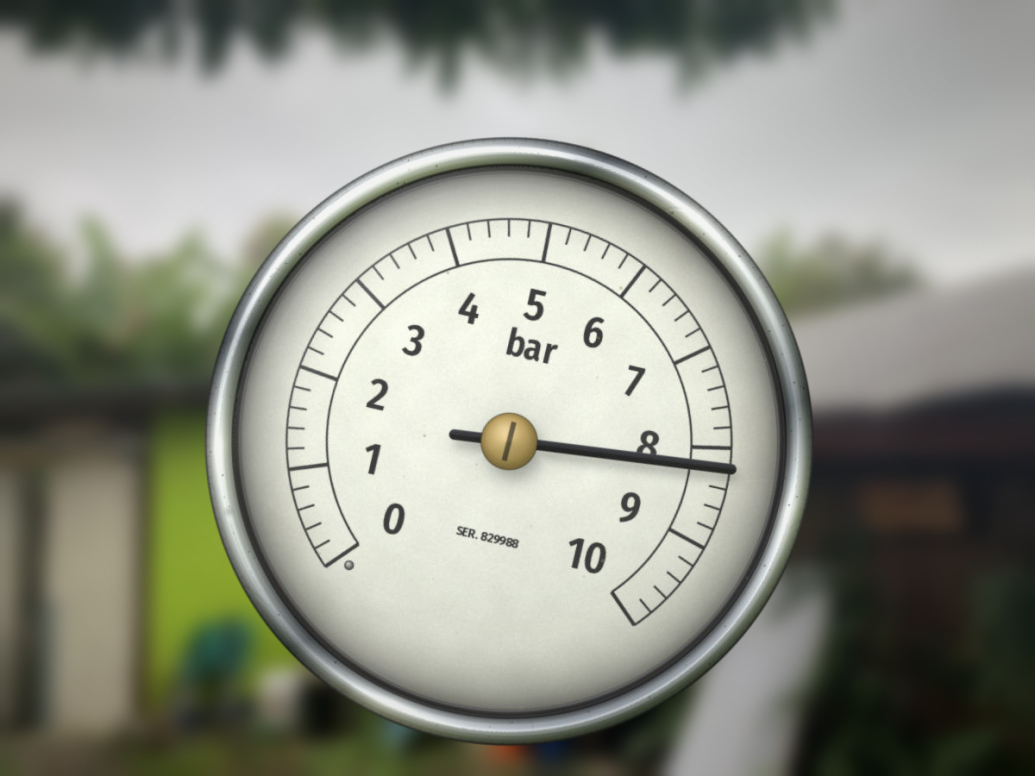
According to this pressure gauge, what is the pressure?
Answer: 8.2 bar
